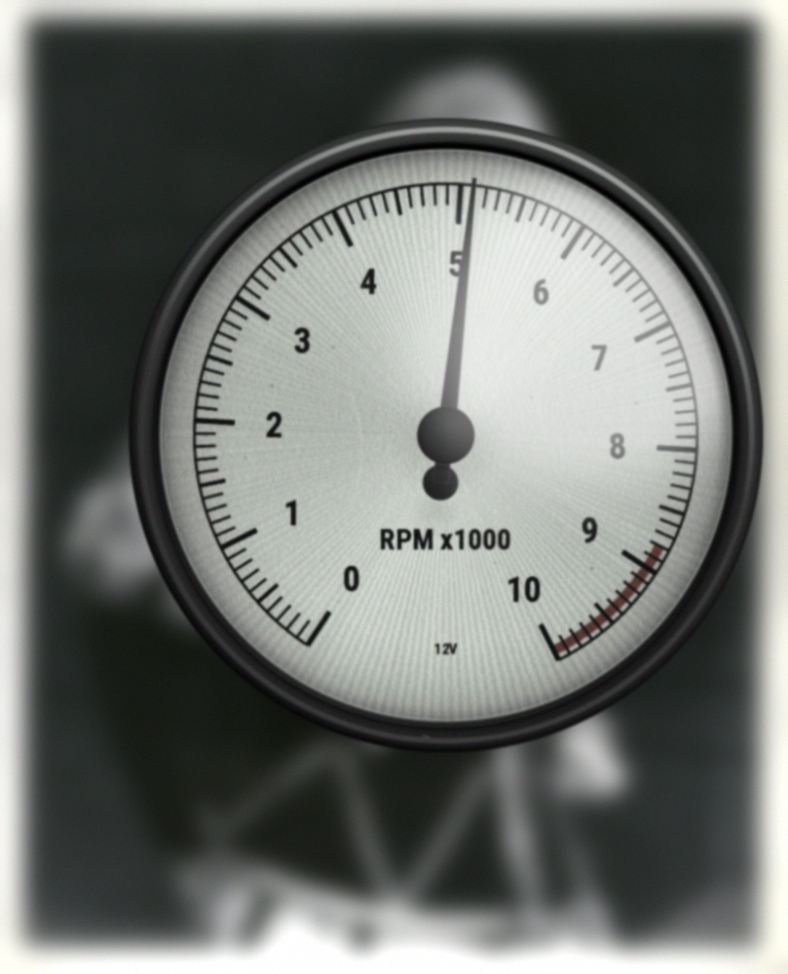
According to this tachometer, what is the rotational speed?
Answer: 5100 rpm
